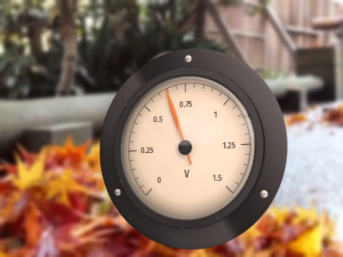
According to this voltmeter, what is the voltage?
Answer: 0.65 V
